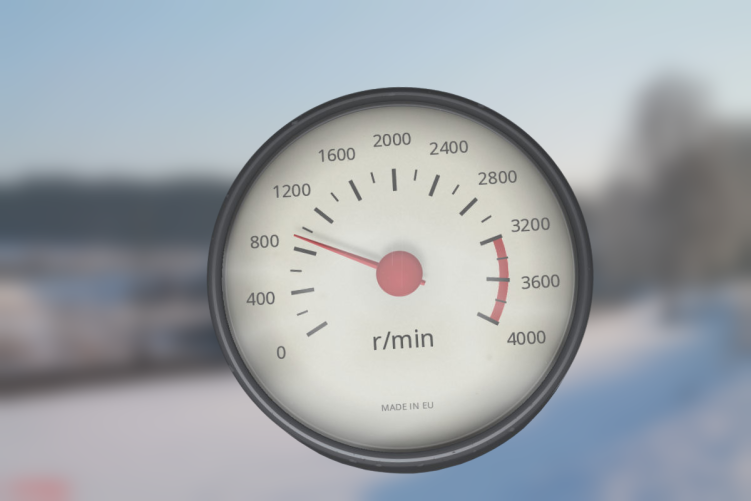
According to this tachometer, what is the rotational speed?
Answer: 900 rpm
